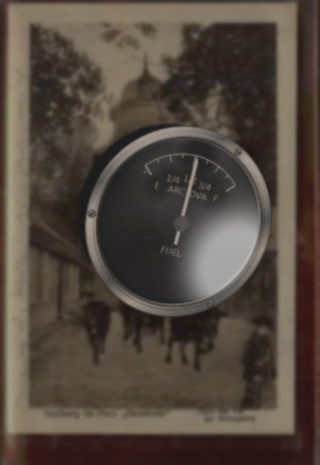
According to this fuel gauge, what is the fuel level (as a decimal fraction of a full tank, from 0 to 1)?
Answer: 0.5
